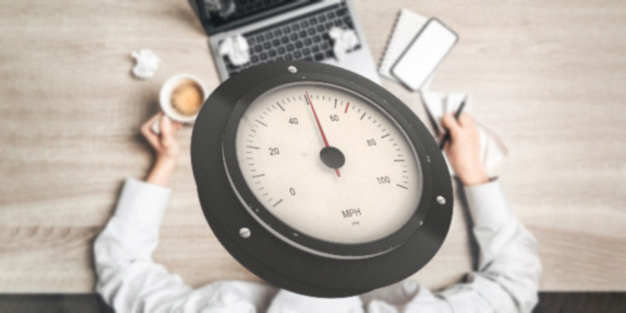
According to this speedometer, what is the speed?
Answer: 50 mph
